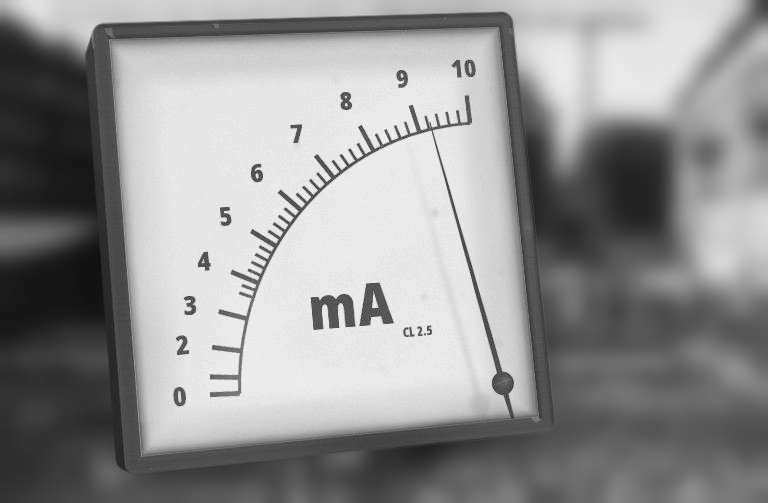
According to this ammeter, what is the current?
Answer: 9.2 mA
